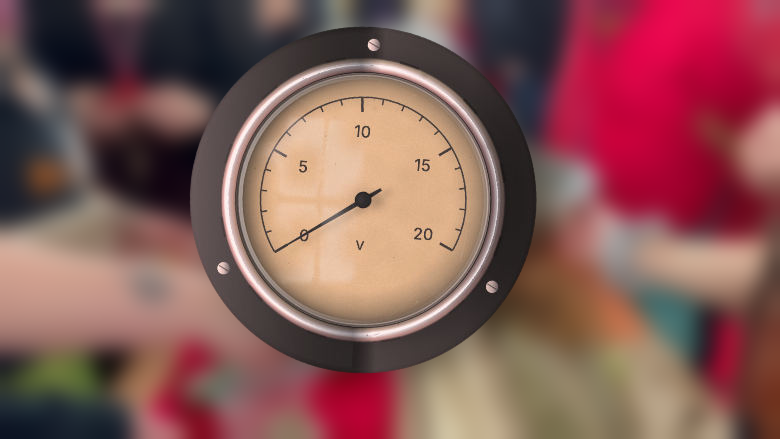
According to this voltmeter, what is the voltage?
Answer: 0 V
